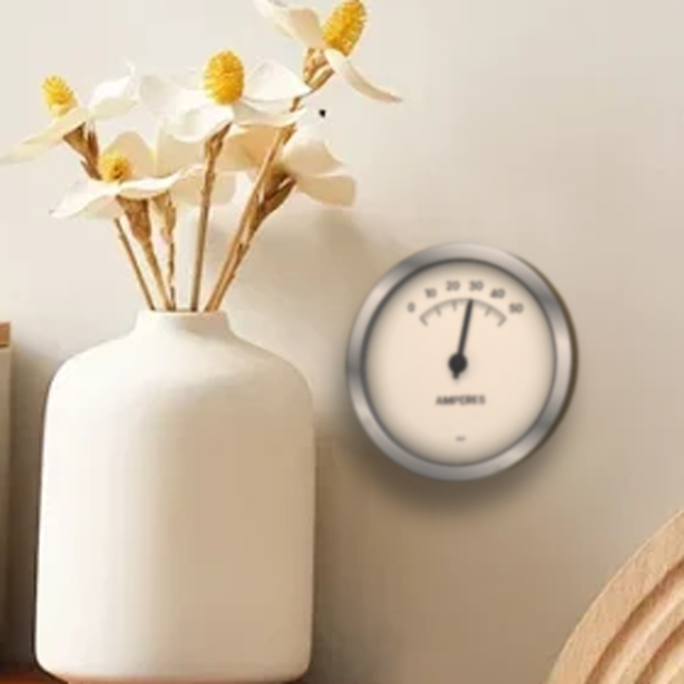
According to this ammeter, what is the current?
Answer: 30 A
